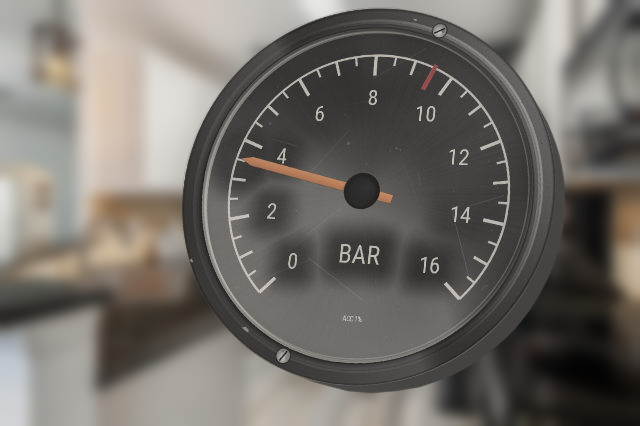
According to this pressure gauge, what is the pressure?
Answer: 3.5 bar
